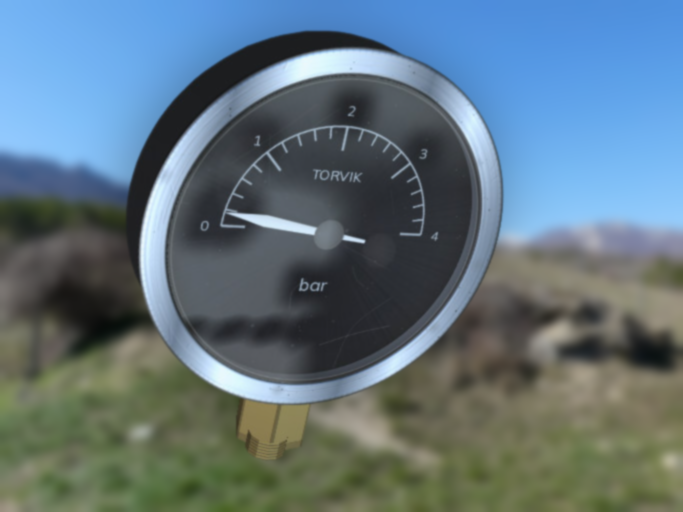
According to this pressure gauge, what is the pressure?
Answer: 0.2 bar
